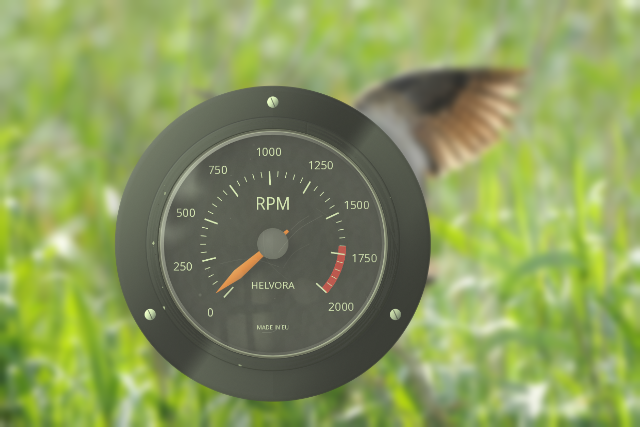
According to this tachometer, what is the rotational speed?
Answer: 50 rpm
